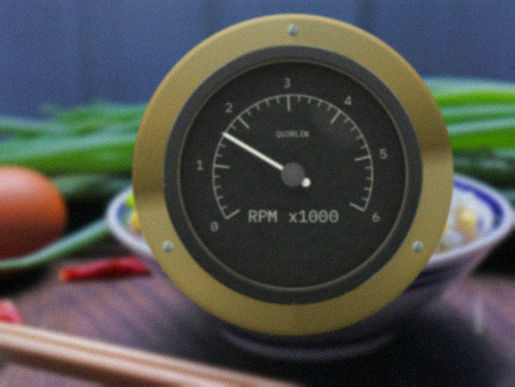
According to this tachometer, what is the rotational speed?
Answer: 1600 rpm
